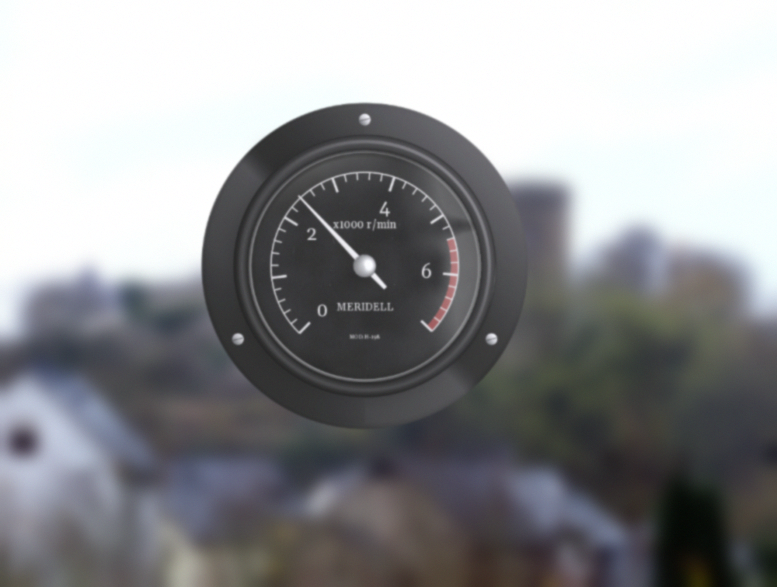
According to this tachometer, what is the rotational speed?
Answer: 2400 rpm
